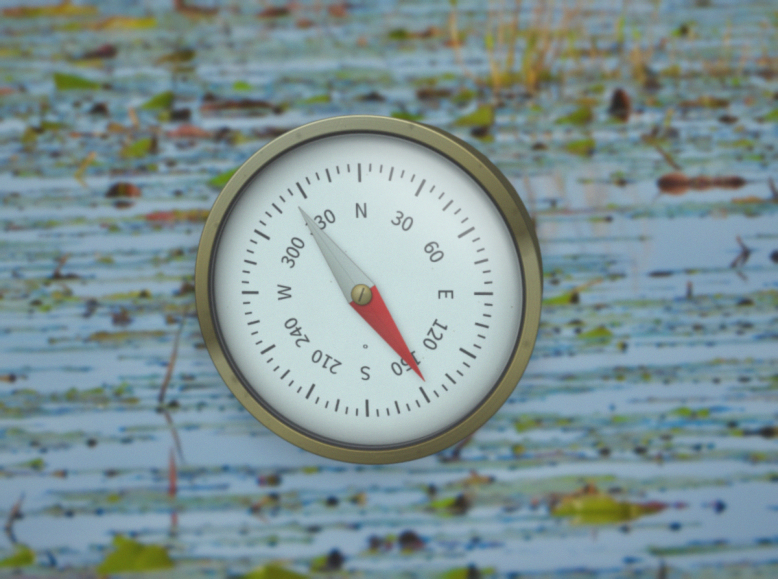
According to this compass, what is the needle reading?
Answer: 145 °
